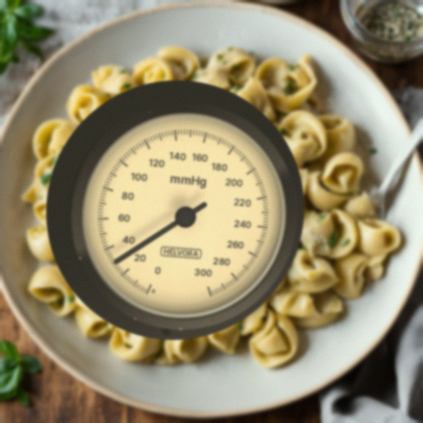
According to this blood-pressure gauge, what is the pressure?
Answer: 30 mmHg
